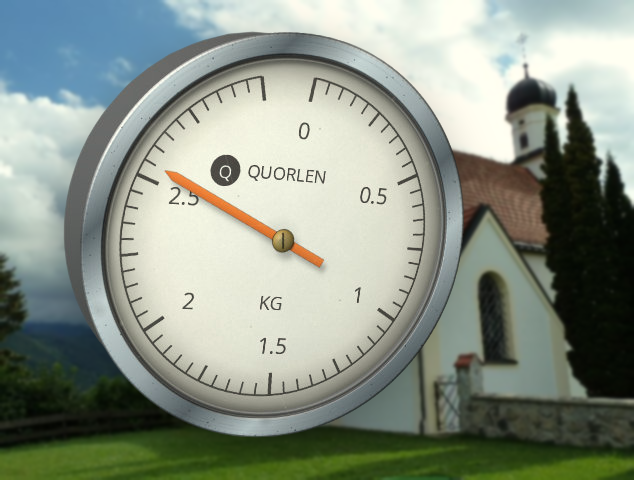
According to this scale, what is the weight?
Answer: 2.55 kg
